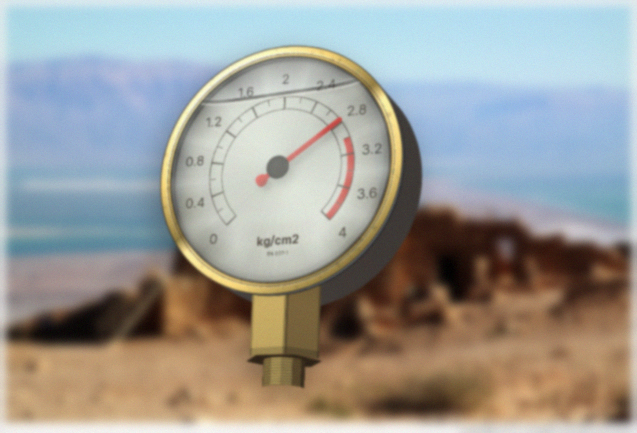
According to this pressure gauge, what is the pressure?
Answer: 2.8 kg/cm²
